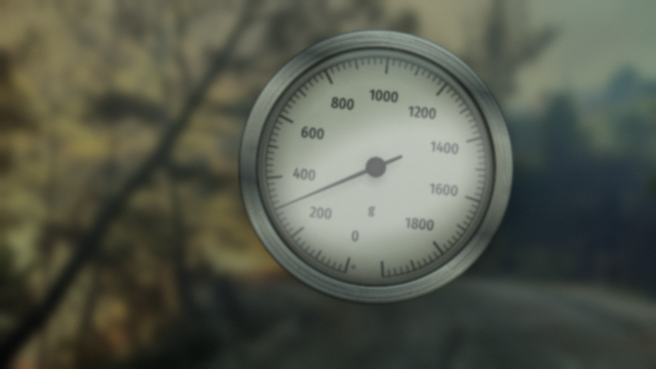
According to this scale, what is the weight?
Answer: 300 g
